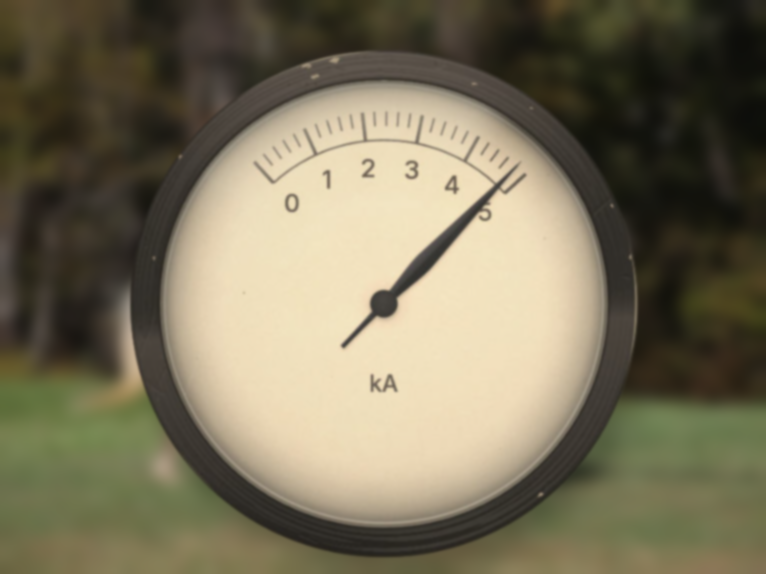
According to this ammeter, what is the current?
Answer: 4.8 kA
